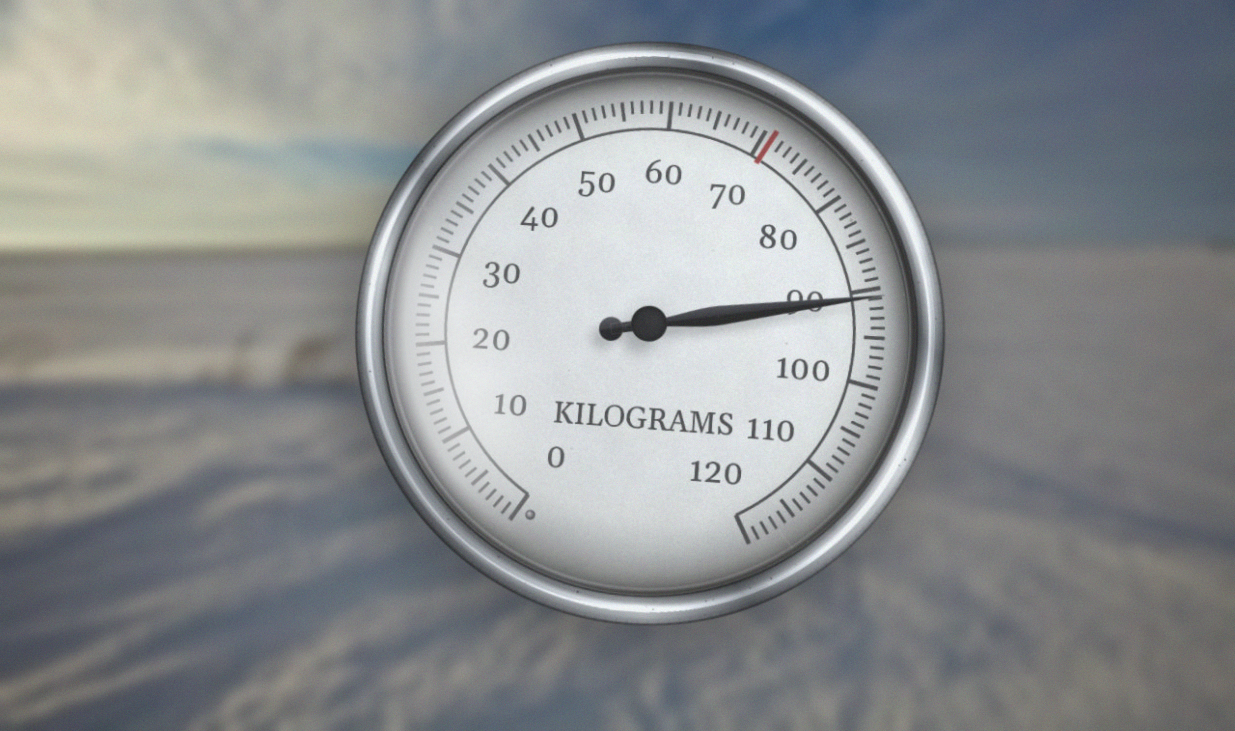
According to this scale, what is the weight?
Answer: 91 kg
